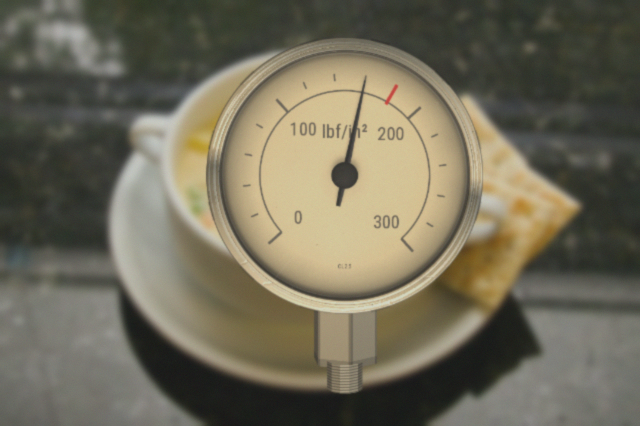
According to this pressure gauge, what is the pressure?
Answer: 160 psi
